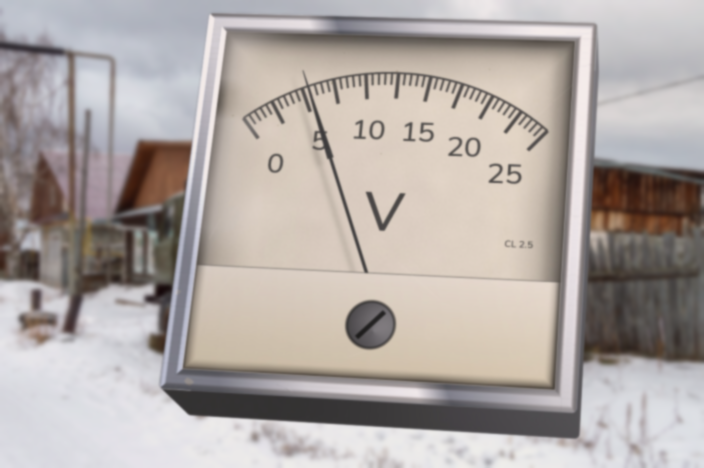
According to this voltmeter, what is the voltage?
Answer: 5.5 V
